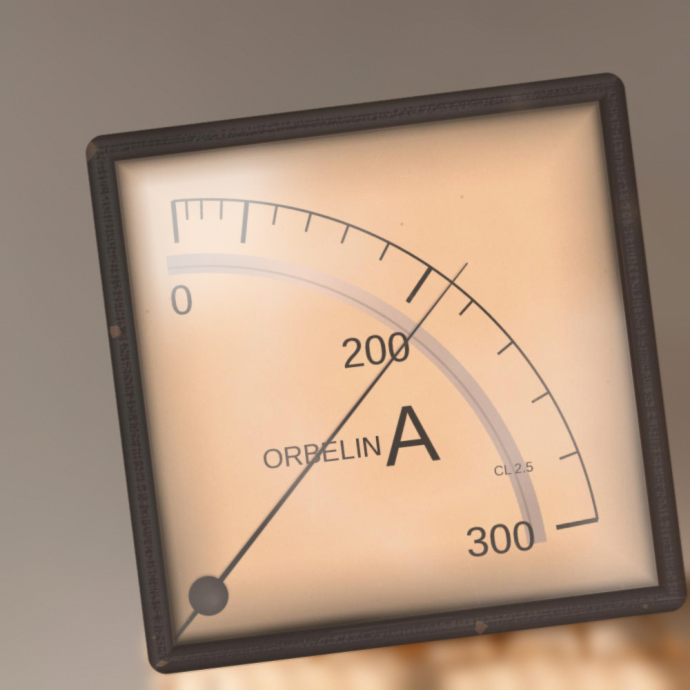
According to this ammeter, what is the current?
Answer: 210 A
